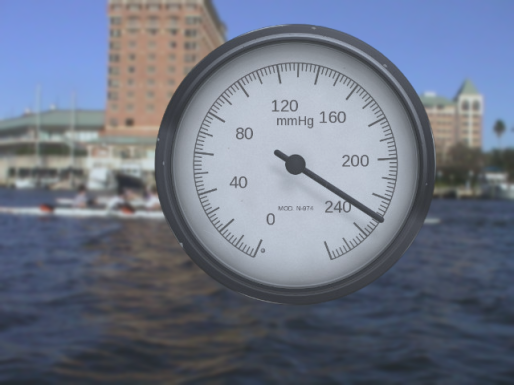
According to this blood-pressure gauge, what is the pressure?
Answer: 230 mmHg
